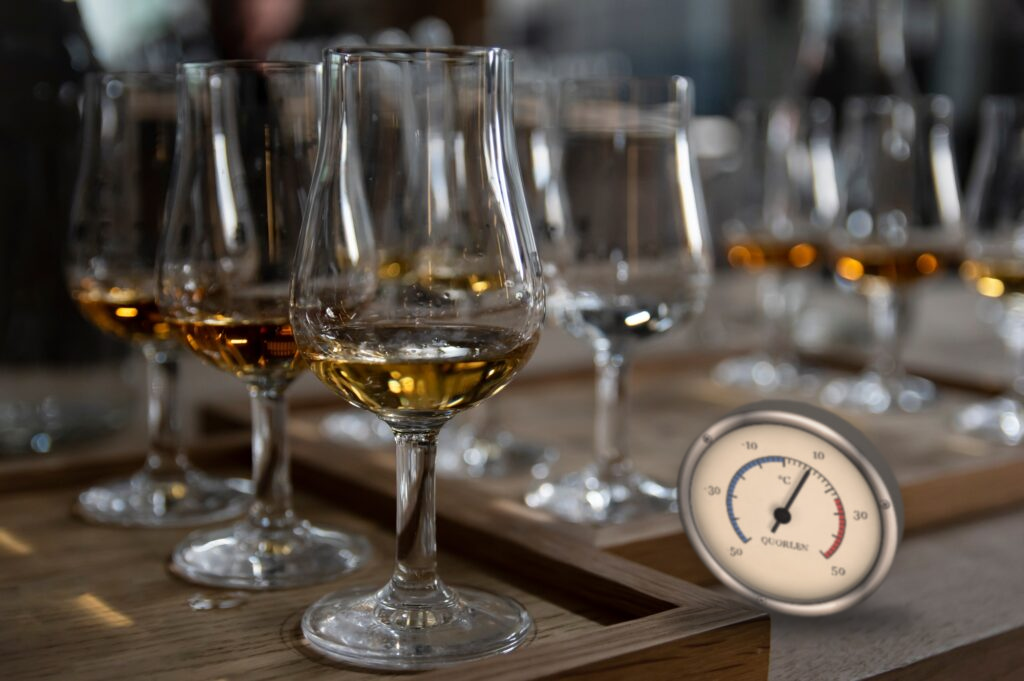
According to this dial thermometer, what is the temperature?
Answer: 10 °C
